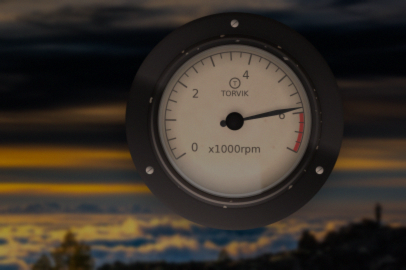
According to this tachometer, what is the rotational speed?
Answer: 5875 rpm
